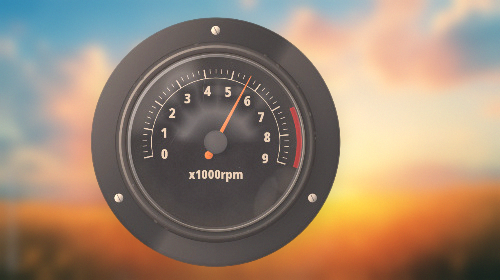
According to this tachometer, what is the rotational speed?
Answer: 5600 rpm
